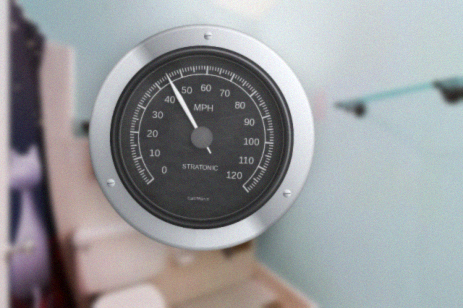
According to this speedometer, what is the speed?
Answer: 45 mph
